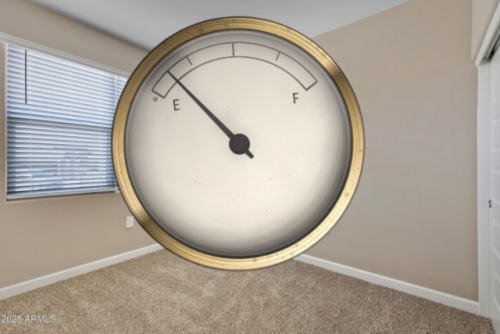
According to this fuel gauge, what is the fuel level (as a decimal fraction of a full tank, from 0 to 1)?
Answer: 0.125
